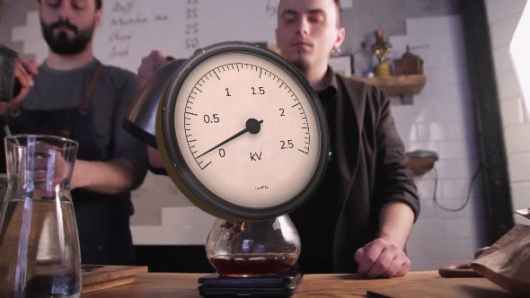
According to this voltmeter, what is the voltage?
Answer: 0.1 kV
